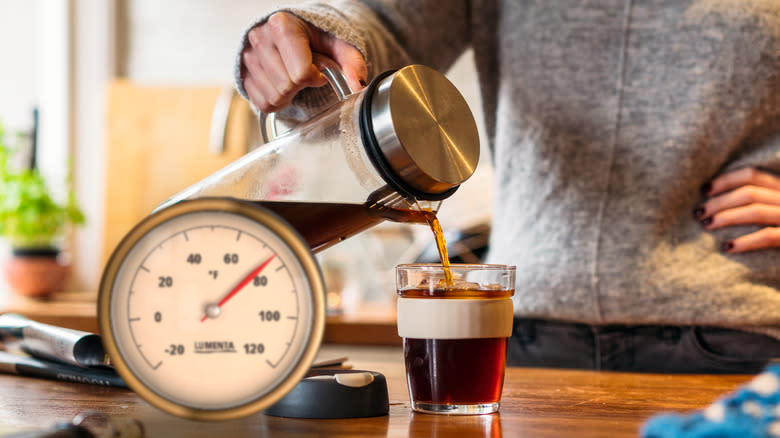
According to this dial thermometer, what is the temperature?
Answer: 75 °F
